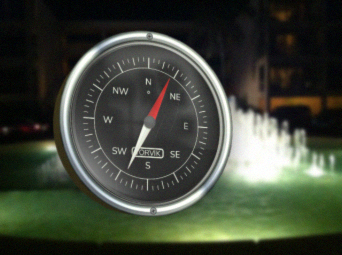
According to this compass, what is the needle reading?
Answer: 25 °
